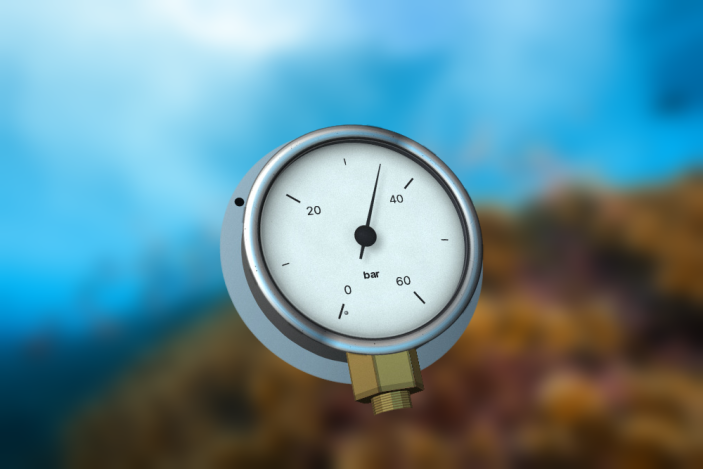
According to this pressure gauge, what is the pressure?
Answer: 35 bar
